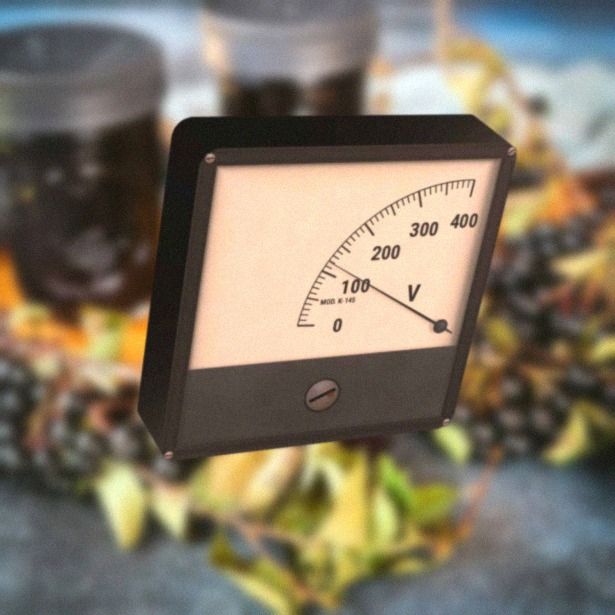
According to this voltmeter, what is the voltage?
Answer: 120 V
